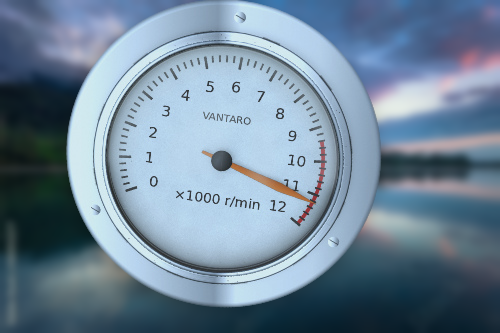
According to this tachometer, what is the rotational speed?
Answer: 11200 rpm
